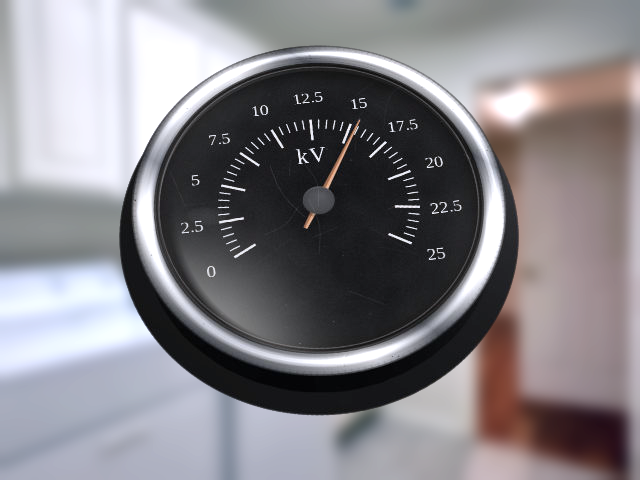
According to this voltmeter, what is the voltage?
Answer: 15.5 kV
